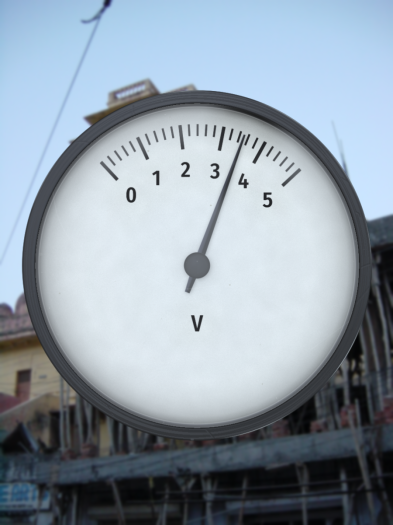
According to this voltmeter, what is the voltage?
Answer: 3.5 V
